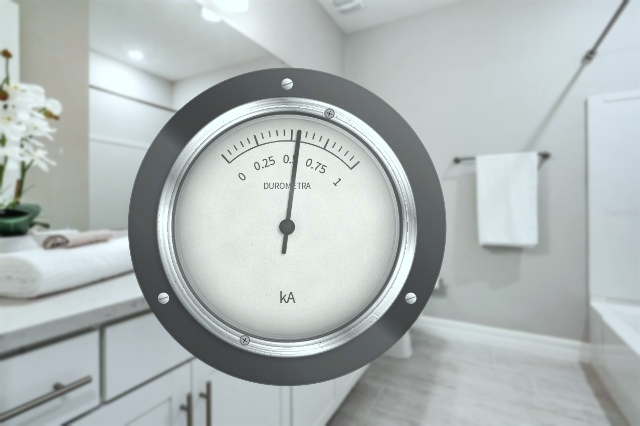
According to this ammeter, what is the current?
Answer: 0.55 kA
